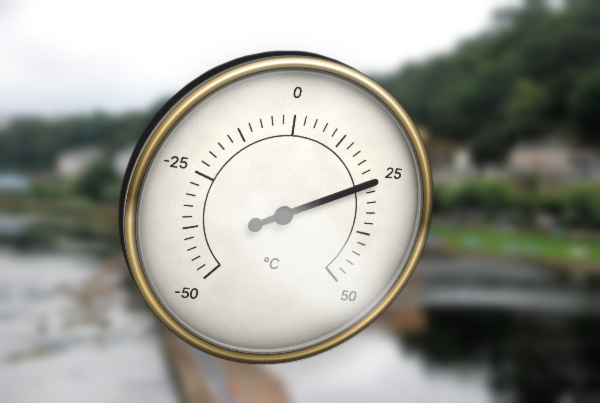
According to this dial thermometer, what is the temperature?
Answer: 25 °C
